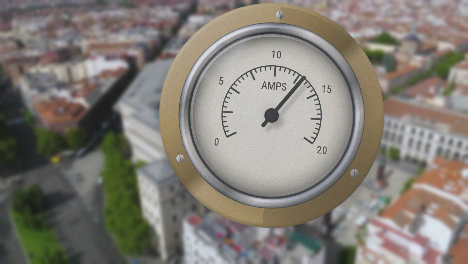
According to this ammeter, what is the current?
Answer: 13 A
